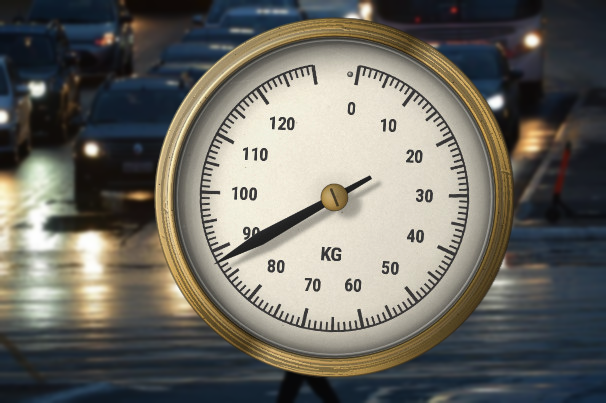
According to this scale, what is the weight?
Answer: 88 kg
